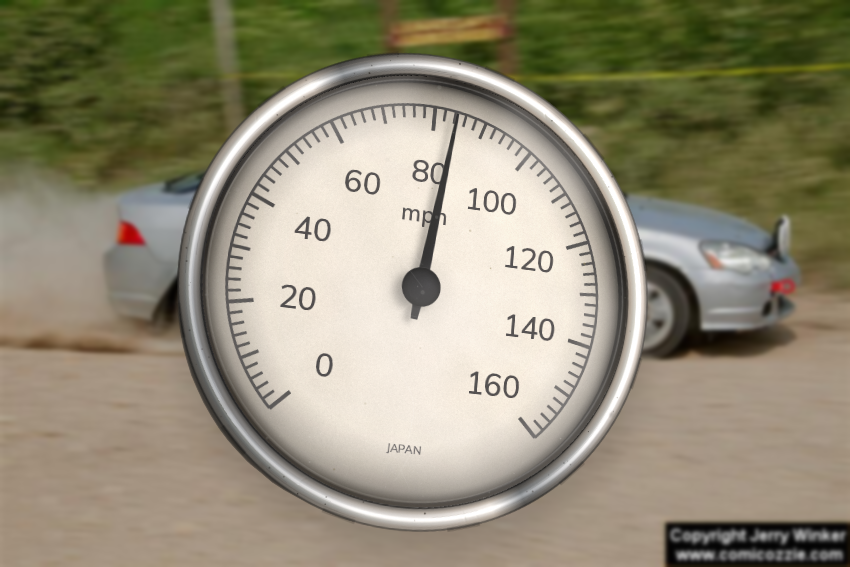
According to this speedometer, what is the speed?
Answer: 84 mph
